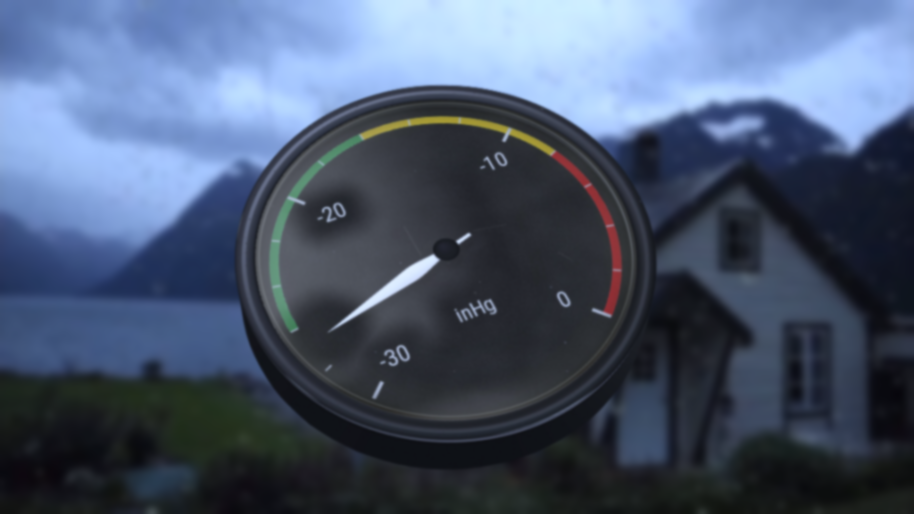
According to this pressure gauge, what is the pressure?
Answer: -27 inHg
